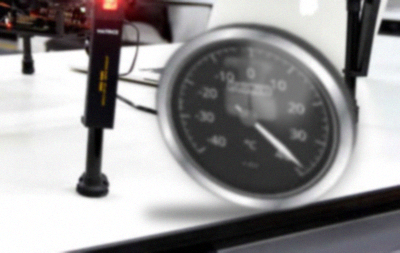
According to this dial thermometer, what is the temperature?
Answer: 38 °C
